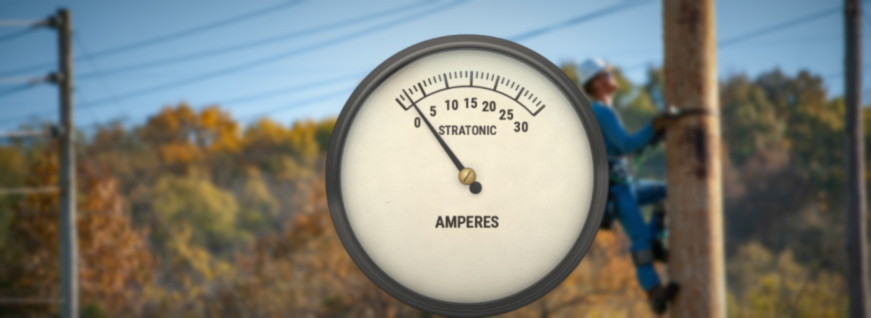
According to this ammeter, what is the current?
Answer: 2 A
